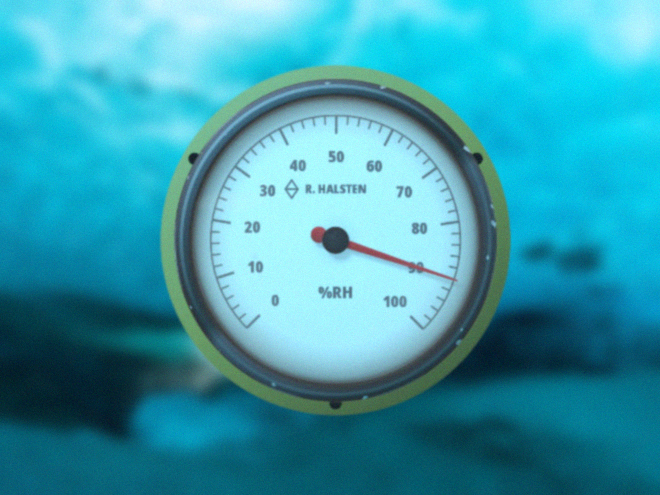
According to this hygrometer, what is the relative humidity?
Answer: 90 %
